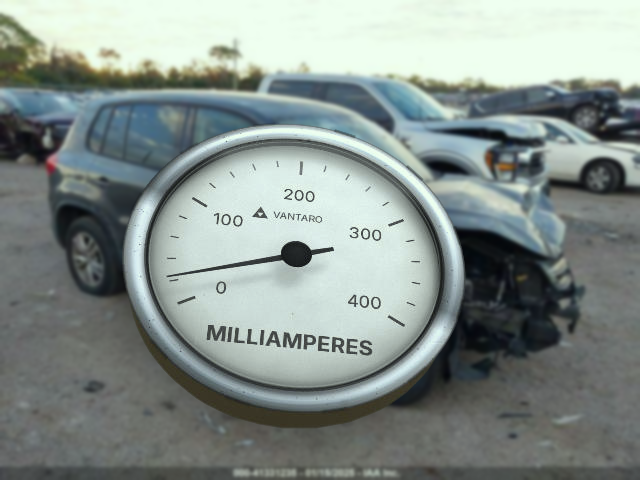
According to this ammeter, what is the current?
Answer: 20 mA
